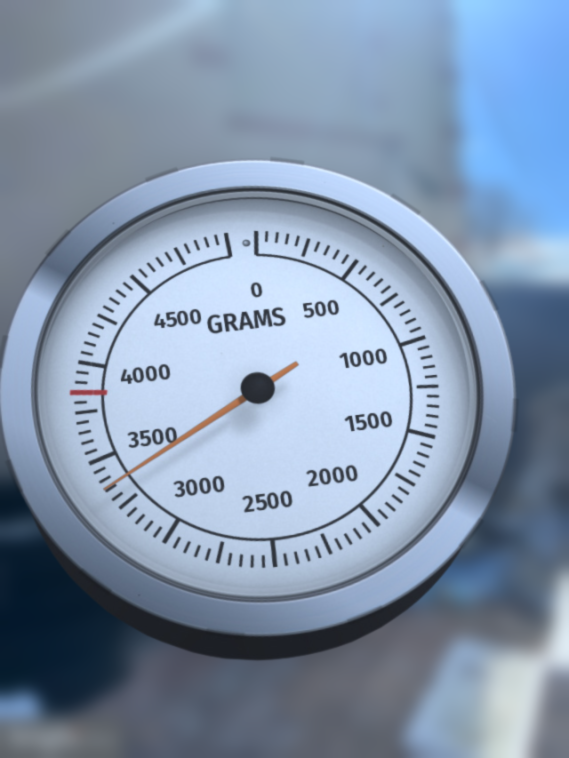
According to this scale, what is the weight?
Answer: 3350 g
